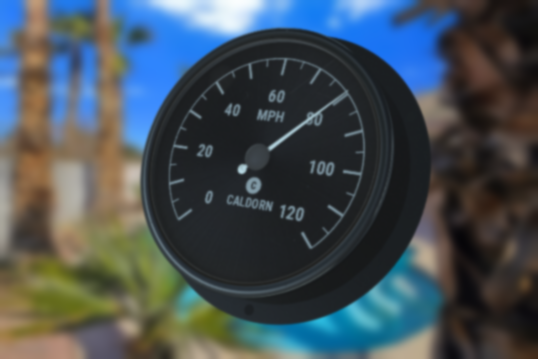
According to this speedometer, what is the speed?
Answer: 80 mph
